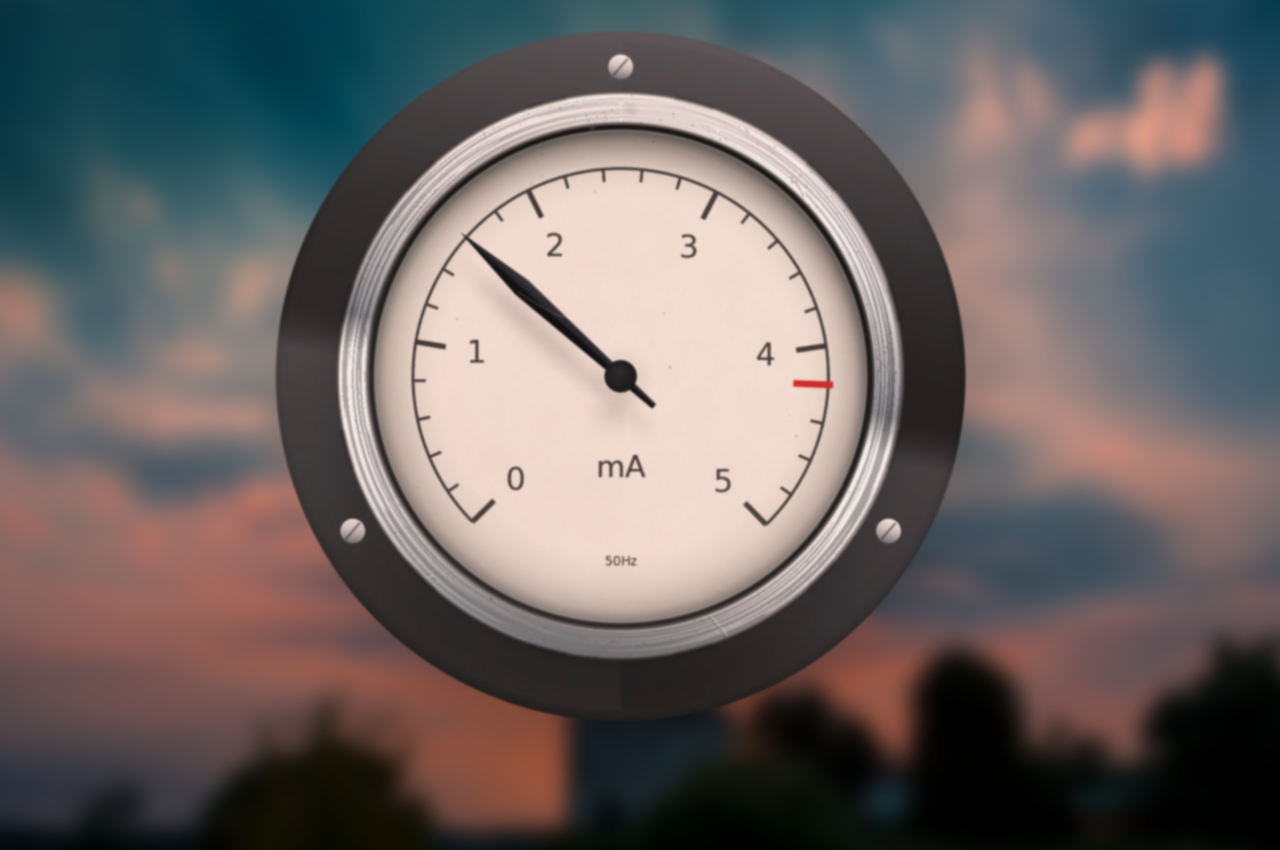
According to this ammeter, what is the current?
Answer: 1.6 mA
